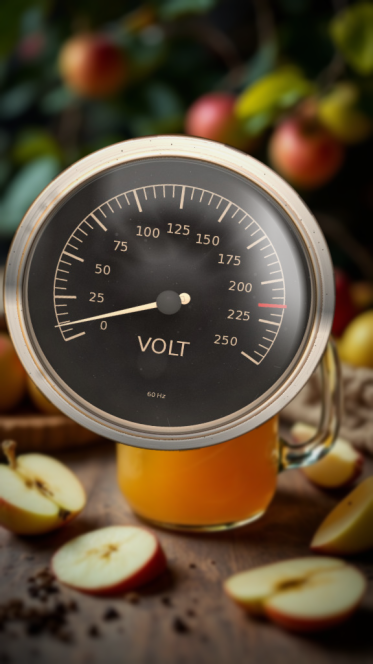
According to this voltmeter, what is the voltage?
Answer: 10 V
